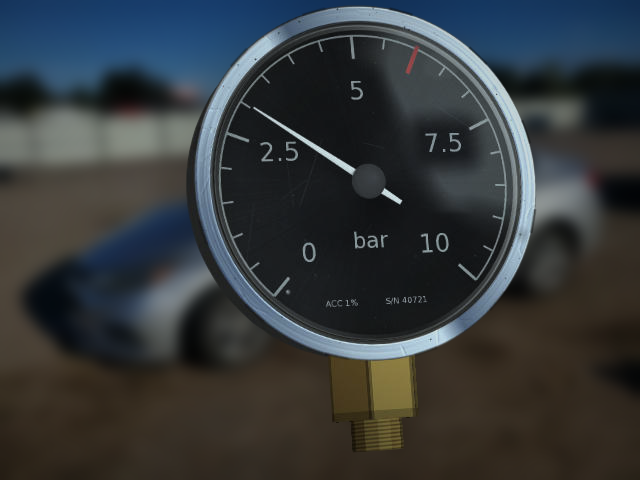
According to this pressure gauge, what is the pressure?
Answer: 3 bar
